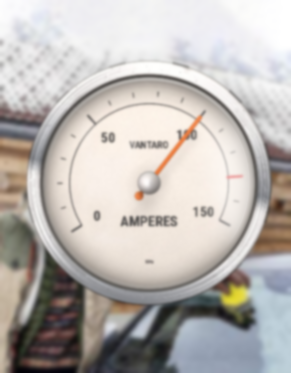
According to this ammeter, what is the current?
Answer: 100 A
